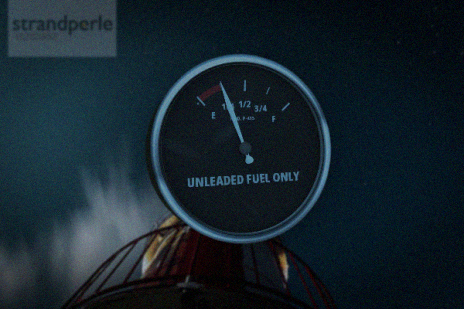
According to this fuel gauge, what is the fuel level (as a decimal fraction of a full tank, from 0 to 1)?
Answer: 0.25
